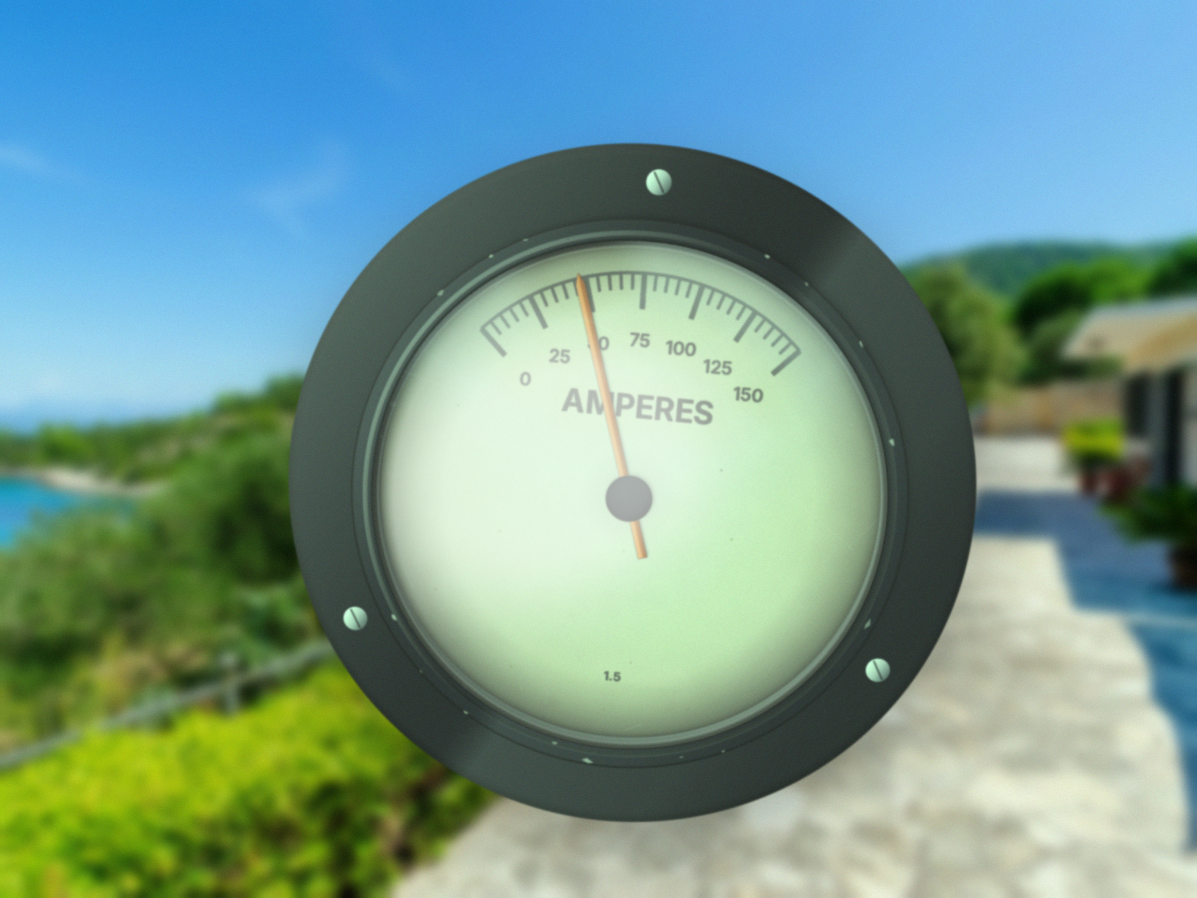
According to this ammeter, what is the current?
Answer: 47.5 A
